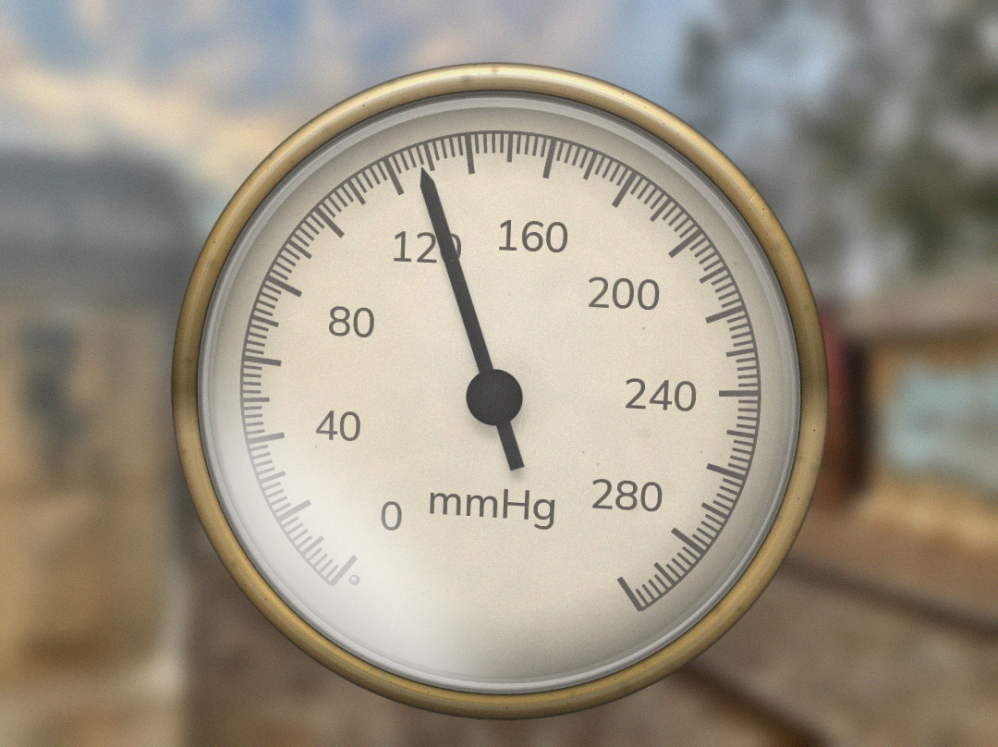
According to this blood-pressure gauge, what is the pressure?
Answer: 128 mmHg
